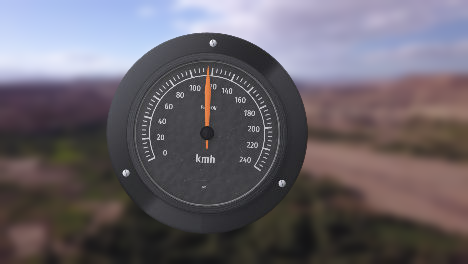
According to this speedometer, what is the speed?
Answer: 116 km/h
